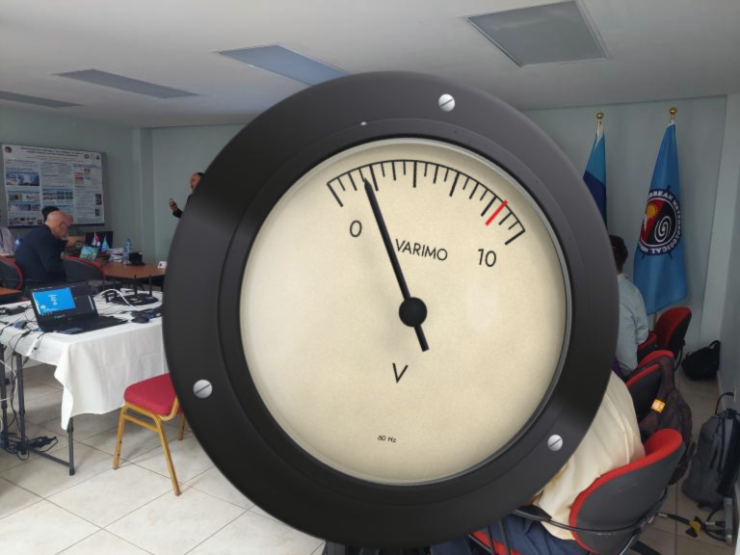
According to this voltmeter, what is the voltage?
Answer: 1.5 V
